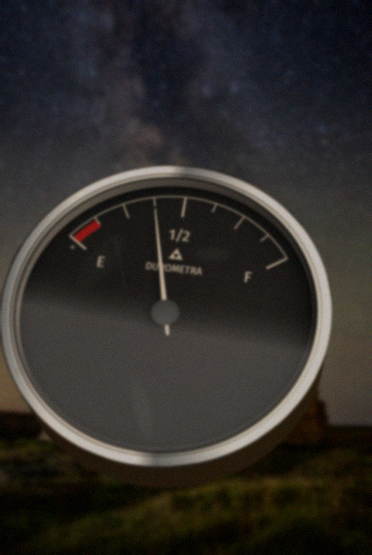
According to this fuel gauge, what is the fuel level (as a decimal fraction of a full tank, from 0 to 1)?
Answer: 0.375
